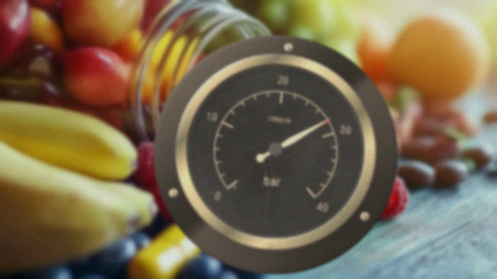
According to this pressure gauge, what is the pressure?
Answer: 28 bar
